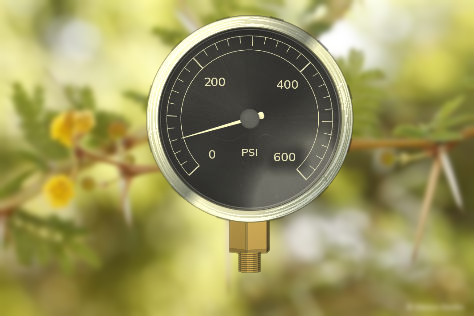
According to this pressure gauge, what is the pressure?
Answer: 60 psi
